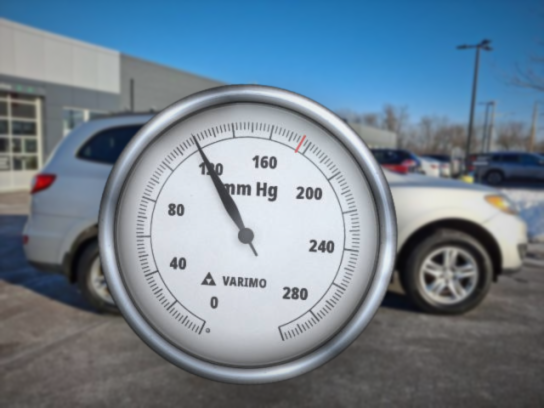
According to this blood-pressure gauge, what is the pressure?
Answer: 120 mmHg
